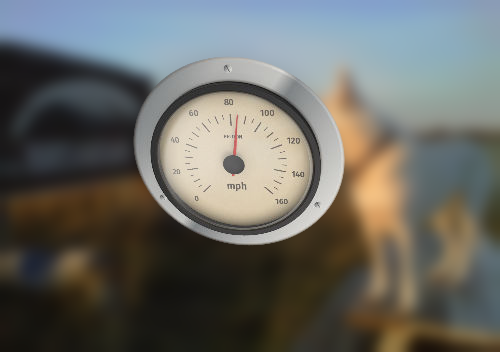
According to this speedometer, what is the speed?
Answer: 85 mph
